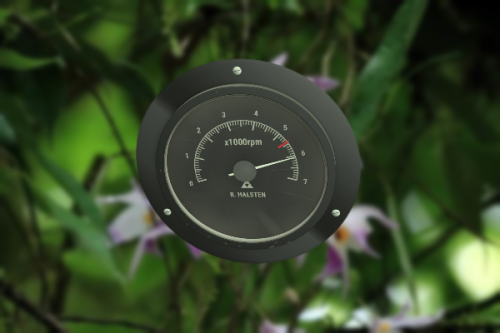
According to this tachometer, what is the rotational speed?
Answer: 6000 rpm
